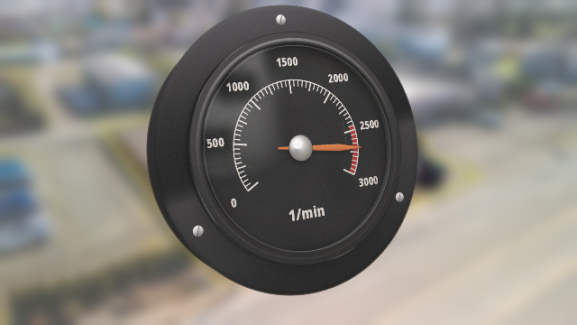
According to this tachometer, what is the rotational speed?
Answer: 2700 rpm
